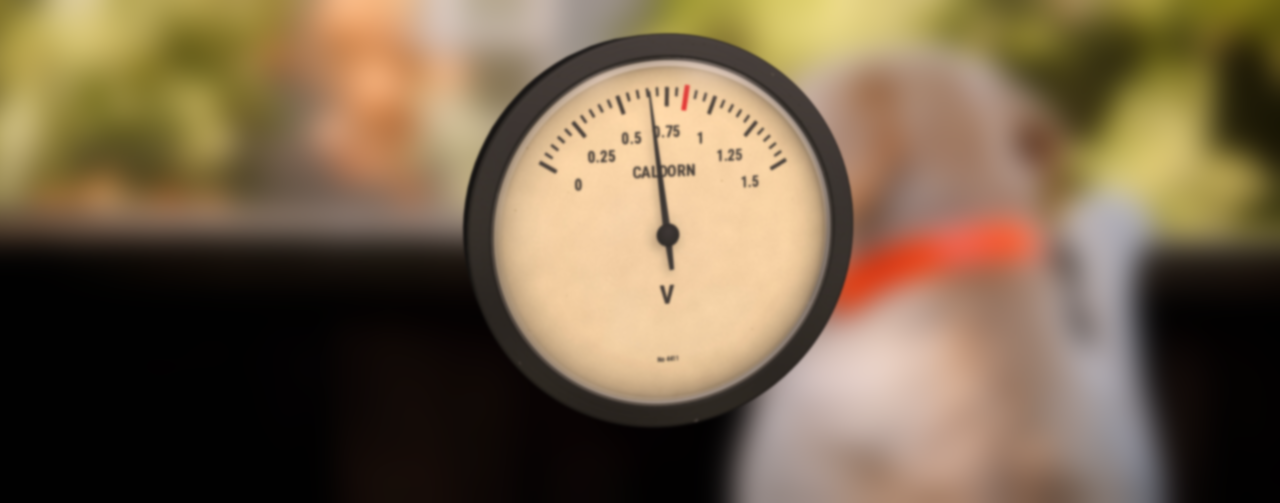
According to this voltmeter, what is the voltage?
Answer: 0.65 V
